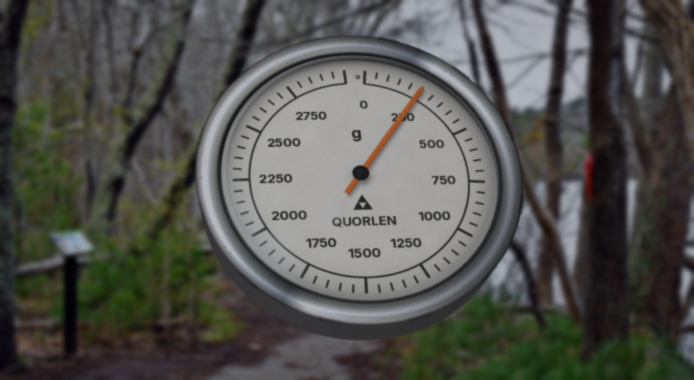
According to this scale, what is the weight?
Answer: 250 g
